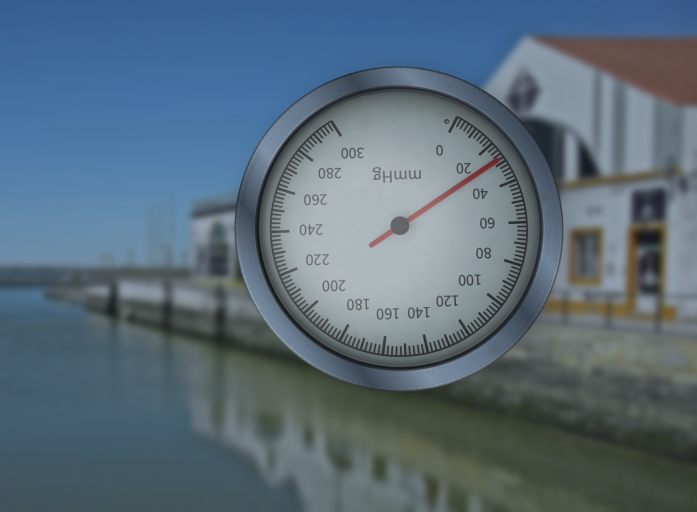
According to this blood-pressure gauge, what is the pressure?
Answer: 28 mmHg
